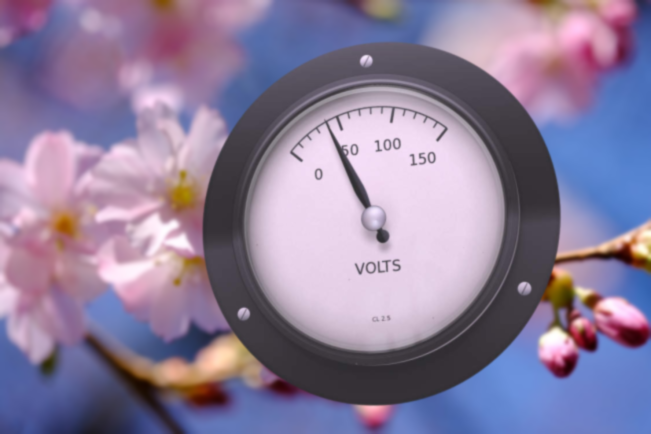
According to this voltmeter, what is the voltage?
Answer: 40 V
